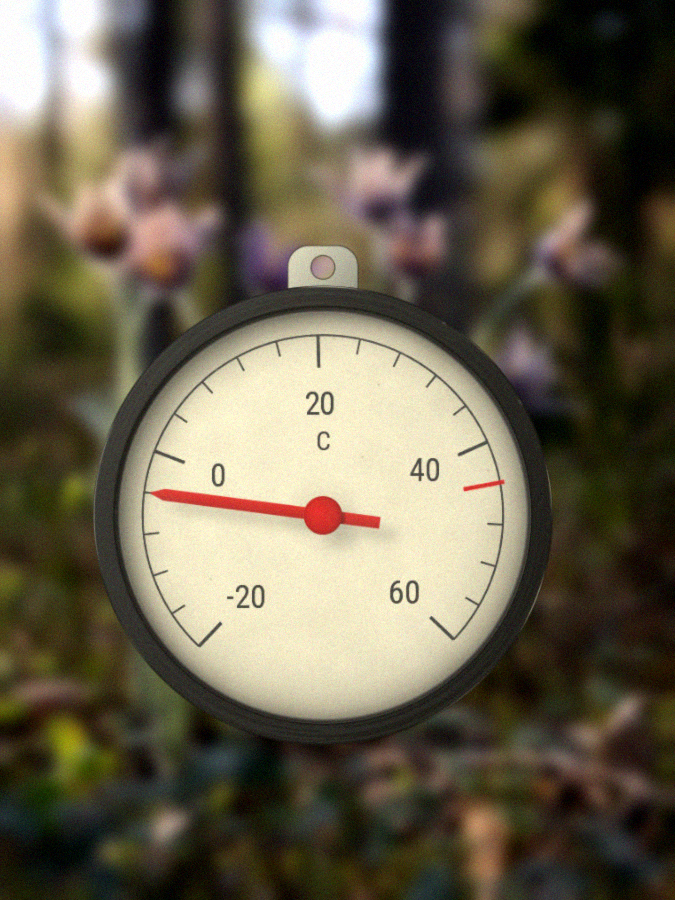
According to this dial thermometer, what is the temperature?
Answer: -4 °C
